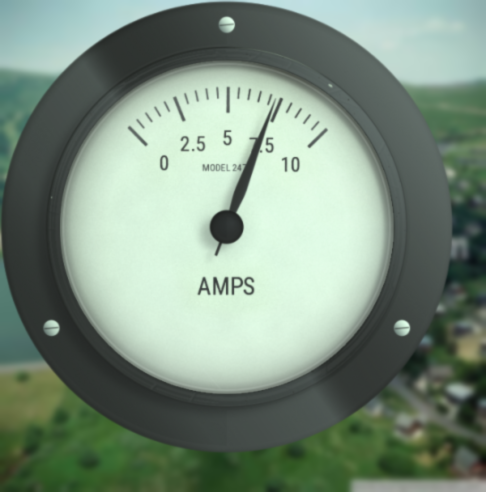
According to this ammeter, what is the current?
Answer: 7.25 A
